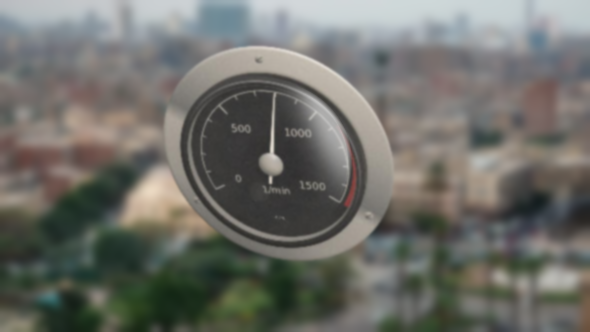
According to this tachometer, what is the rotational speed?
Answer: 800 rpm
